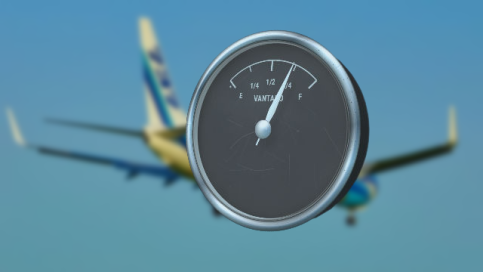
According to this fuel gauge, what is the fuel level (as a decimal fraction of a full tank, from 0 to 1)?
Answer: 0.75
